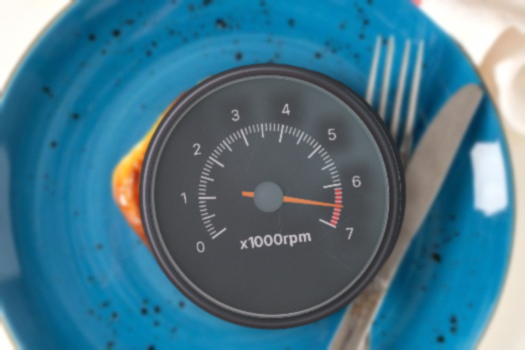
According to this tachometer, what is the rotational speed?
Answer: 6500 rpm
